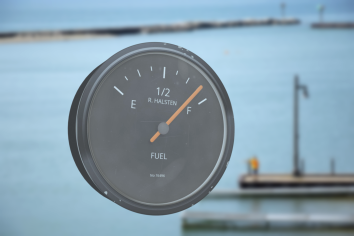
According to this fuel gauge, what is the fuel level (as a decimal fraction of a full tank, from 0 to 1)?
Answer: 0.875
